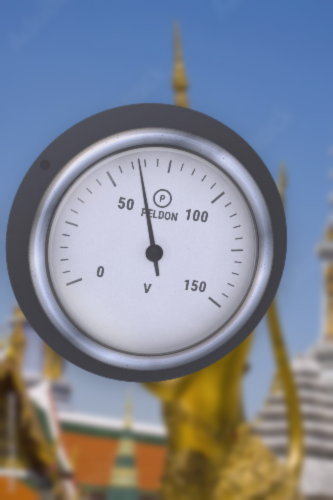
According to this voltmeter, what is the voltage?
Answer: 62.5 V
